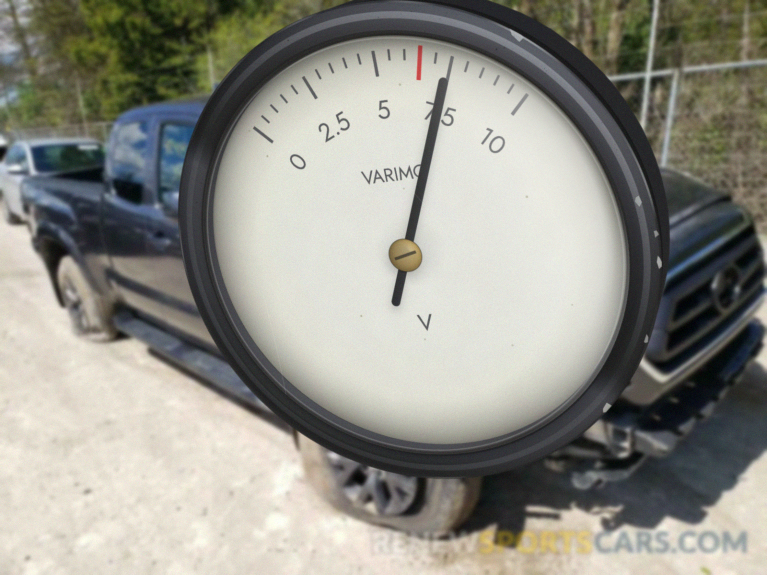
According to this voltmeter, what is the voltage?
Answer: 7.5 V
